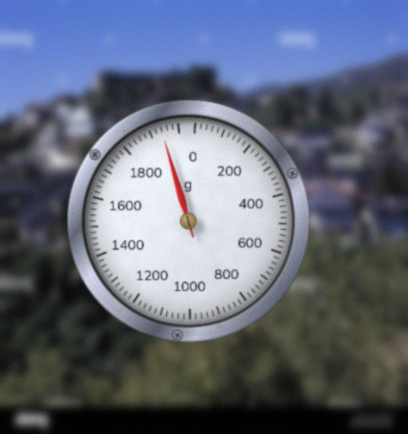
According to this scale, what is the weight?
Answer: 1940 g
